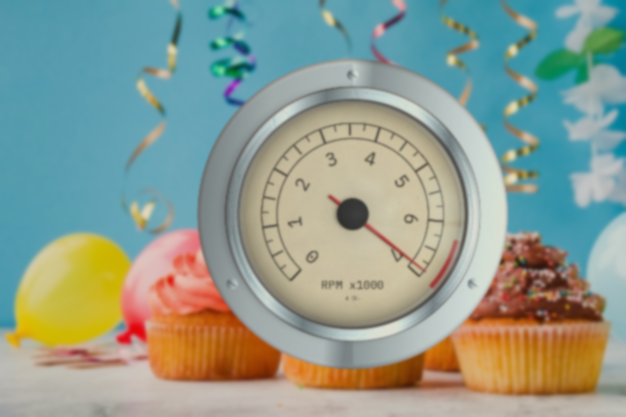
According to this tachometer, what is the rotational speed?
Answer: 6875 rpm
